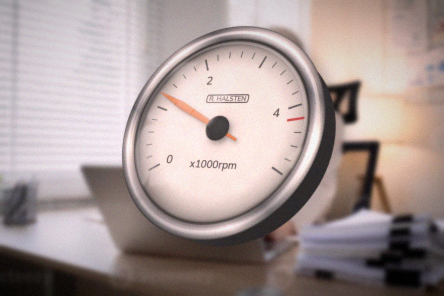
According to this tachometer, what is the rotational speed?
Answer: 1200 rpm
